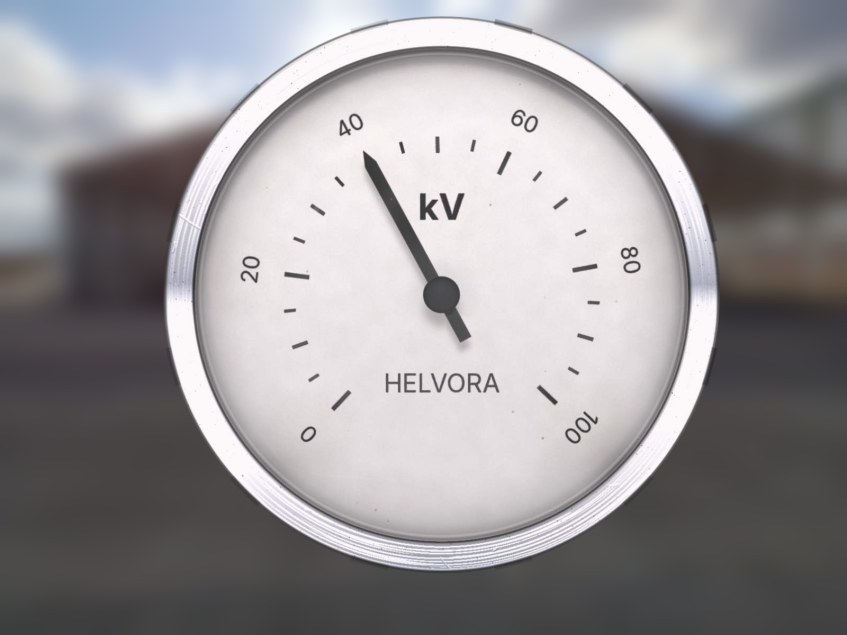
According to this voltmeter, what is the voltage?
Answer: 40 kV
